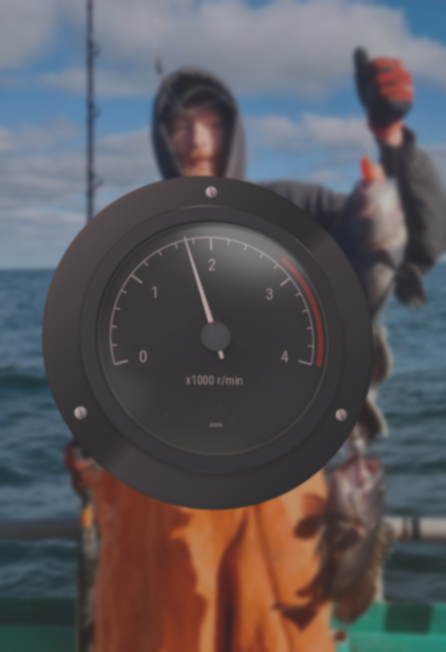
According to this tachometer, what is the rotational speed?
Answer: 1700 rpm
